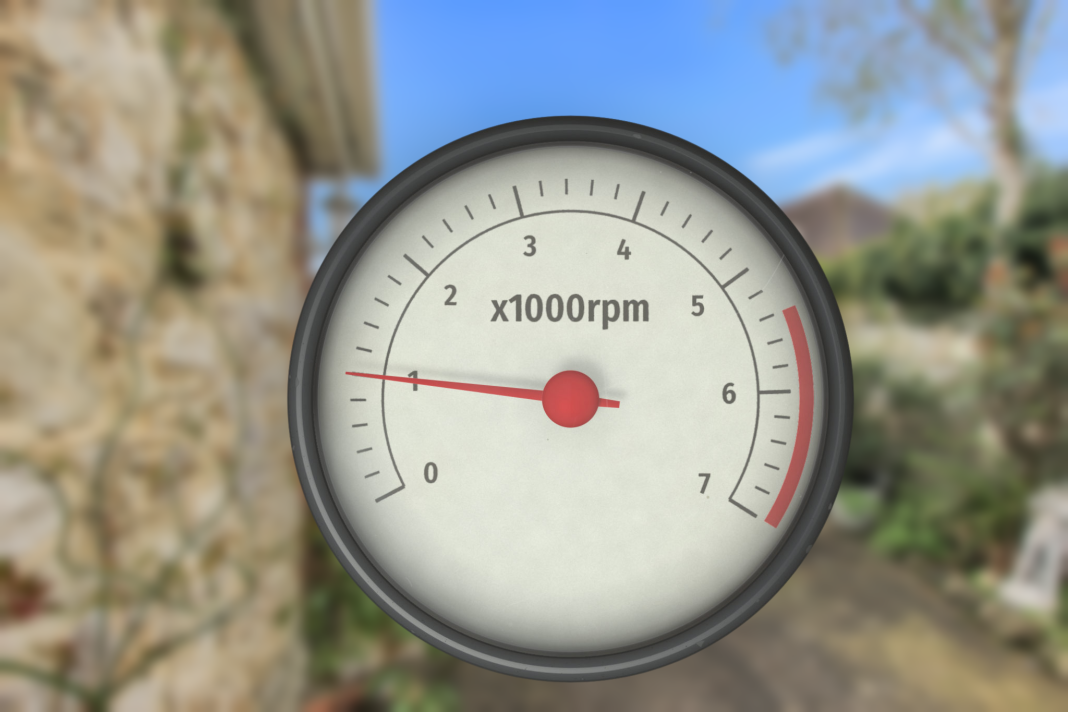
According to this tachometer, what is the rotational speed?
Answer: 1000 rpm
